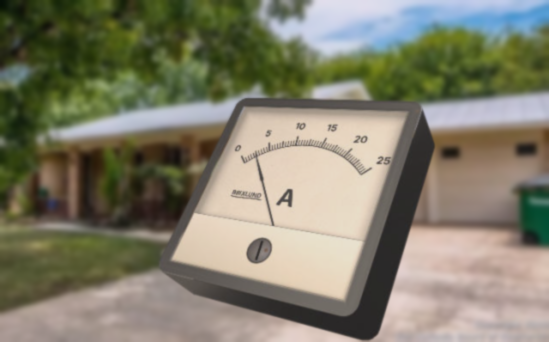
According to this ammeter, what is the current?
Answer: 2.5 A
